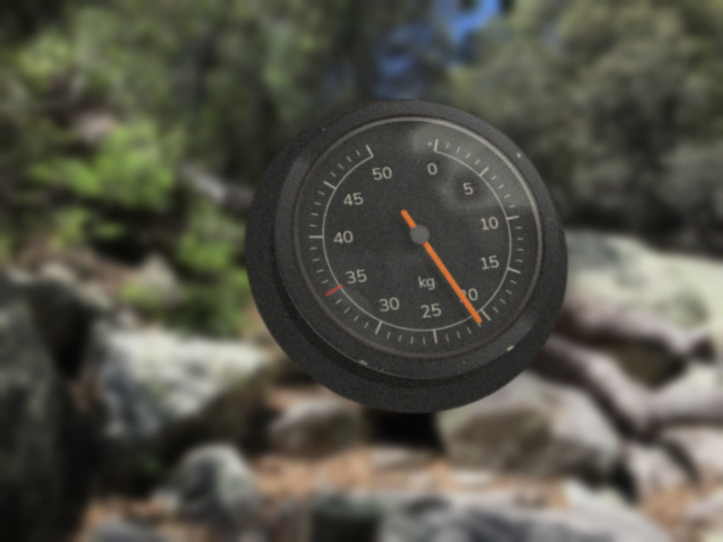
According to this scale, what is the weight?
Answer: 21 kg
